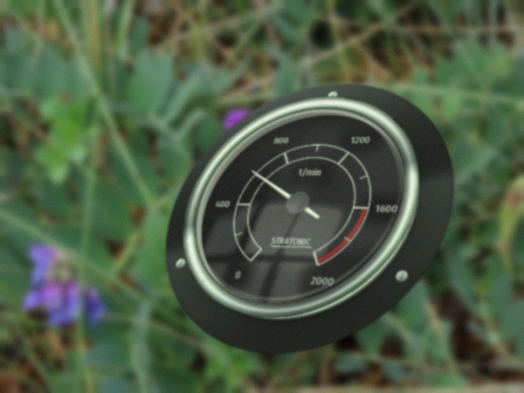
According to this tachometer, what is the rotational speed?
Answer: 600 rpm
